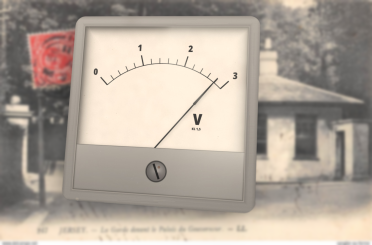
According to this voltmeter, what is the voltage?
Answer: 2.8 V
